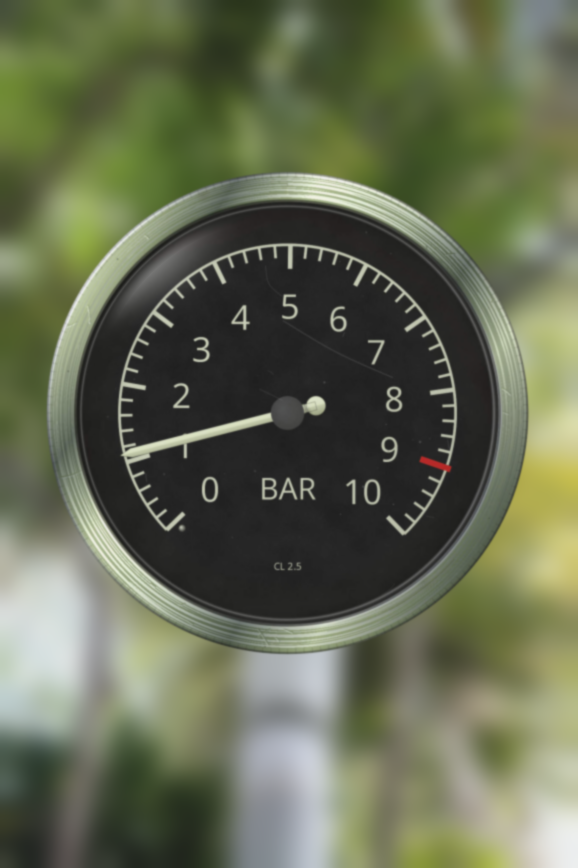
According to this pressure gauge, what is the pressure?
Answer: 1.1 bar
